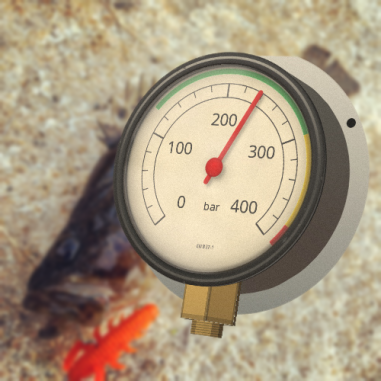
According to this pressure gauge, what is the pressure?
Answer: 240 bar
